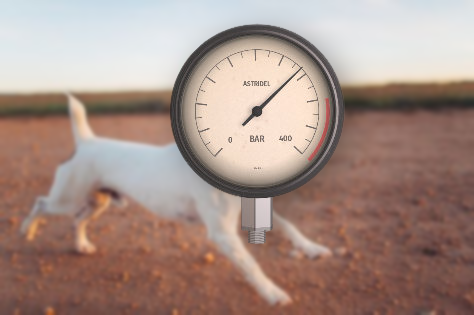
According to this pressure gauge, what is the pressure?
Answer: 270 bar
